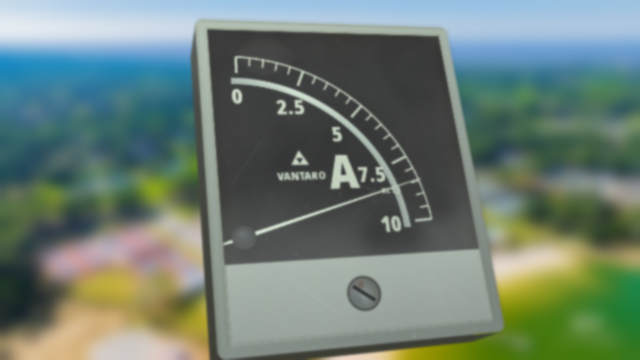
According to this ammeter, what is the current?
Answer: 8.5 A
